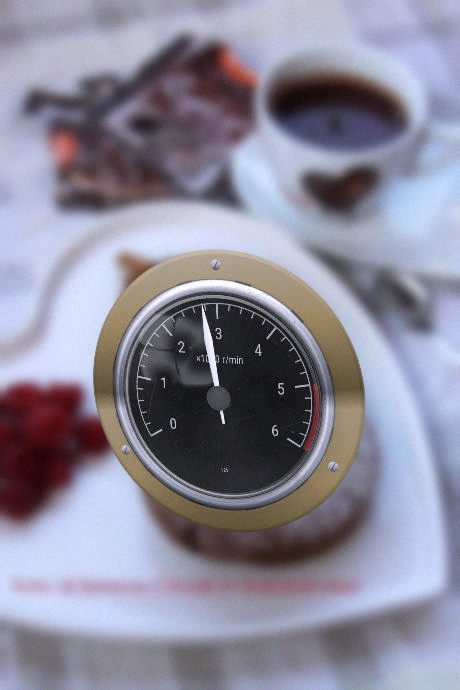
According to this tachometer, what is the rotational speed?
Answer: 2800 rpm
